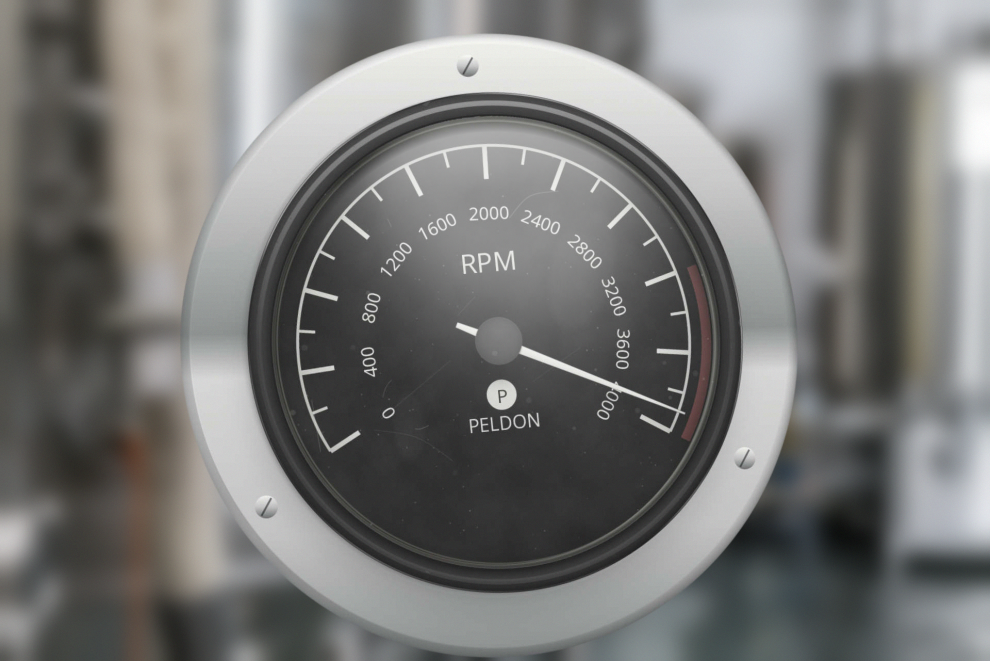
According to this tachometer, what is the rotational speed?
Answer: 3900 rpm
